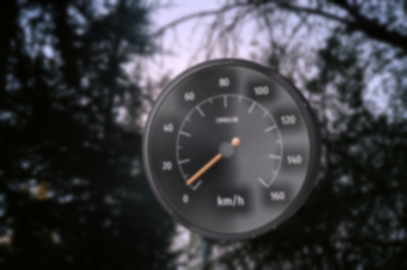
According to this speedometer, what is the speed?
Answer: 5 km/h
